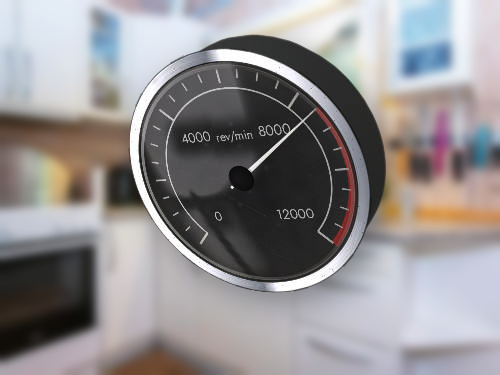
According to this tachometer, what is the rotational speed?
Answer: 8500 rpm
